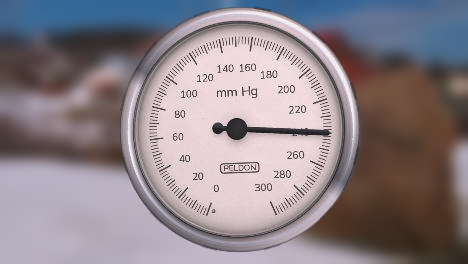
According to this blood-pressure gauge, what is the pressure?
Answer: 240 mmHg
